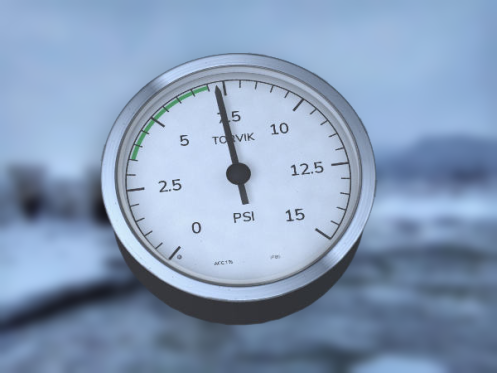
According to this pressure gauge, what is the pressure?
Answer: 7.25 psi
